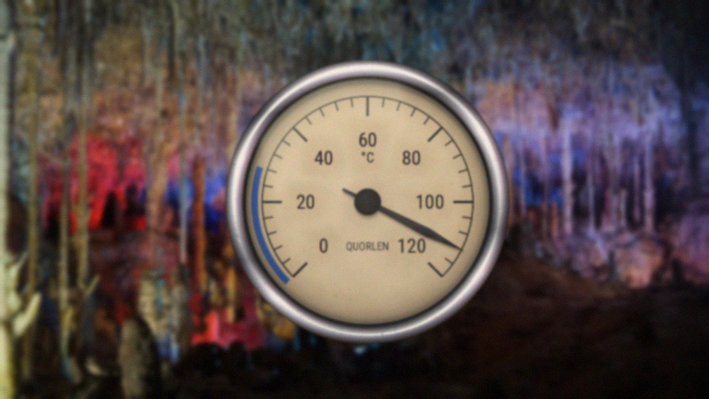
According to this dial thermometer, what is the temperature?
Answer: 112 °C
